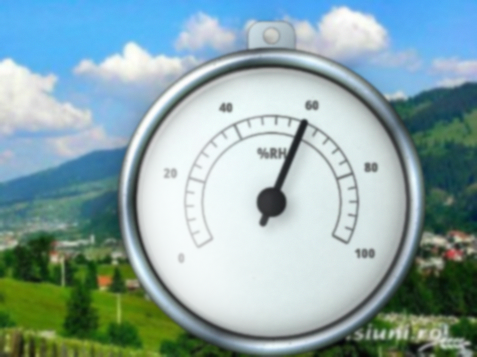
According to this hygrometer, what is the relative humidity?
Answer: 60 %
